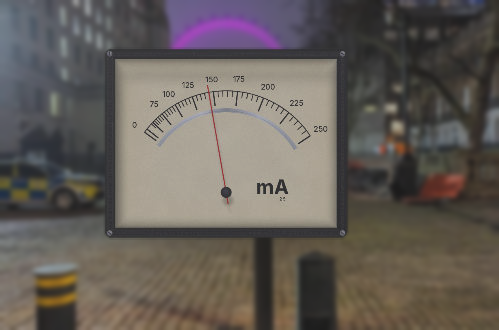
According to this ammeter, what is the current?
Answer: 145 mA
